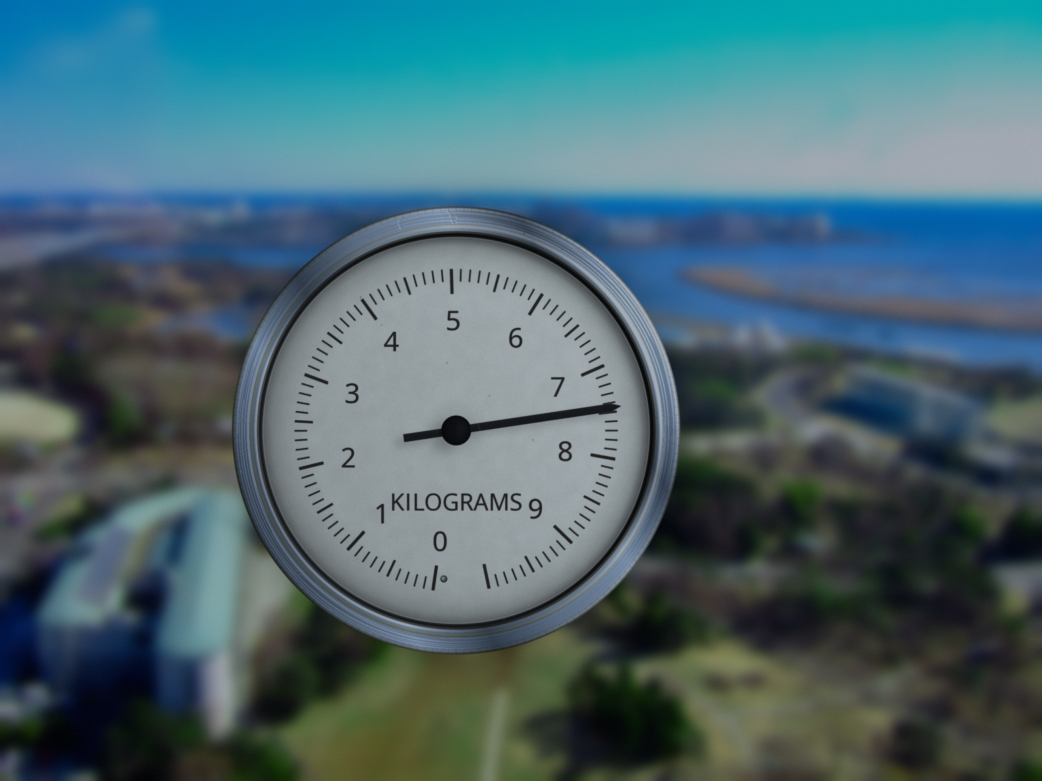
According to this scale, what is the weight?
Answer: 7.45 kg
